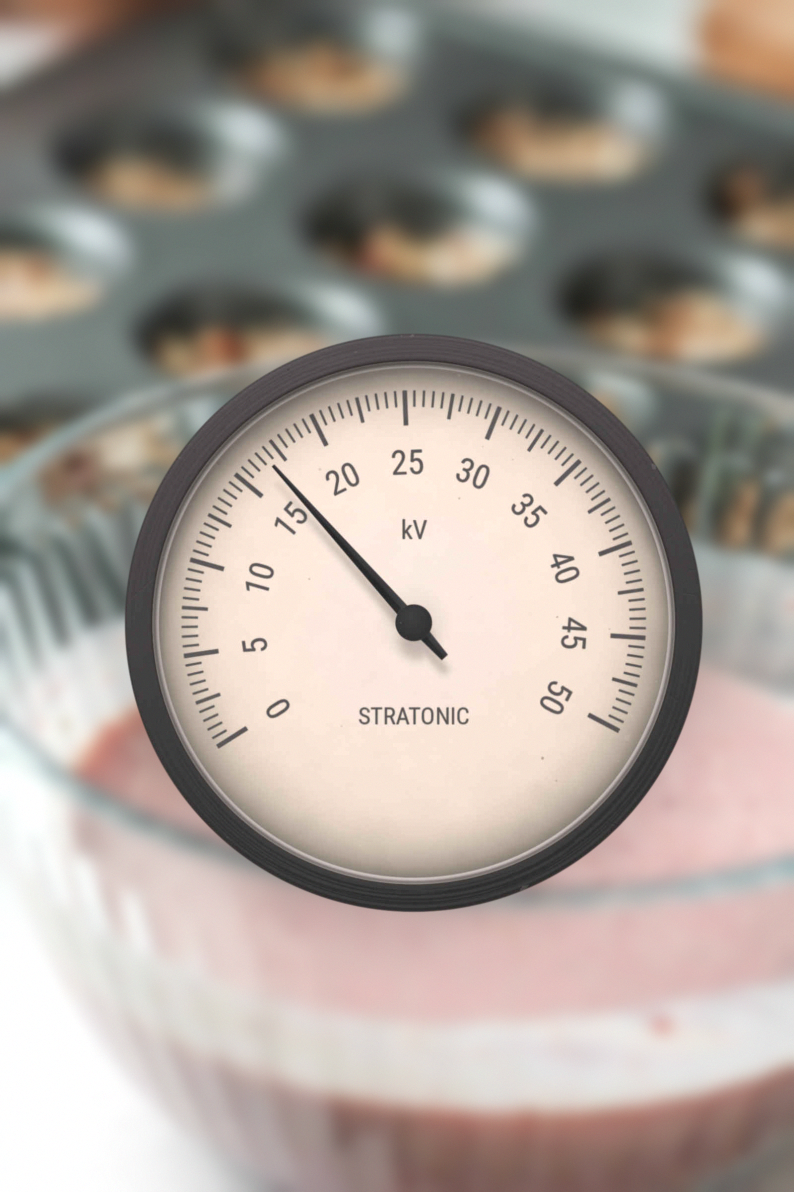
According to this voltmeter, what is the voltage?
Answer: 16.75 kV
